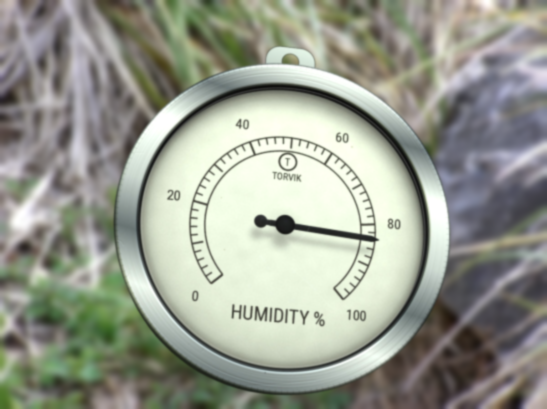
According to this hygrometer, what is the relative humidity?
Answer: 84 %
